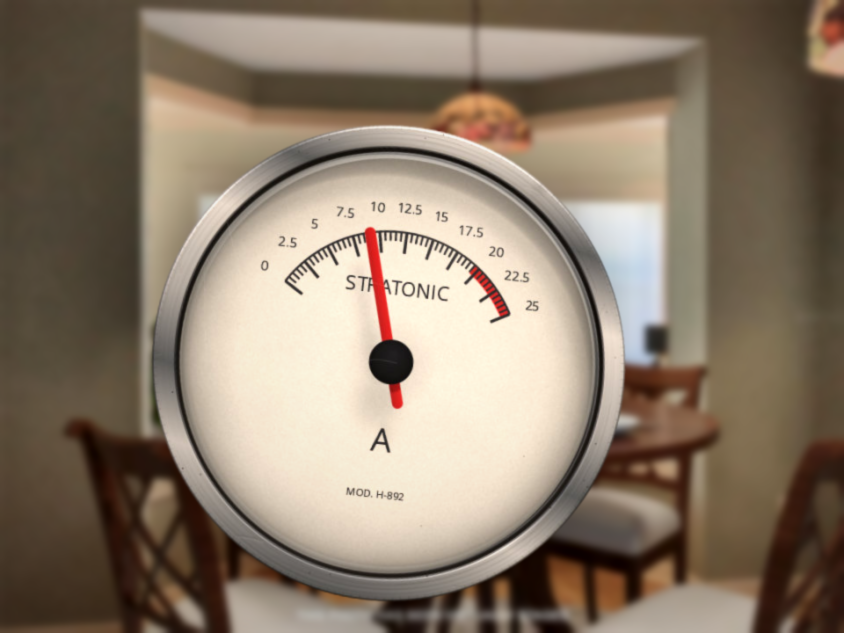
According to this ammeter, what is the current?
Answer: 9 A
